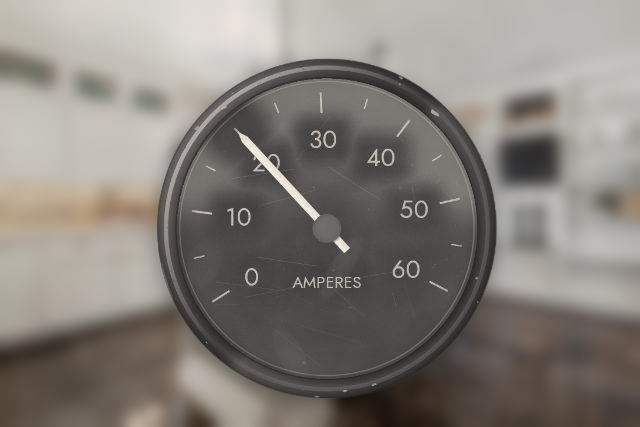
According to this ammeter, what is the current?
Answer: 20 A
